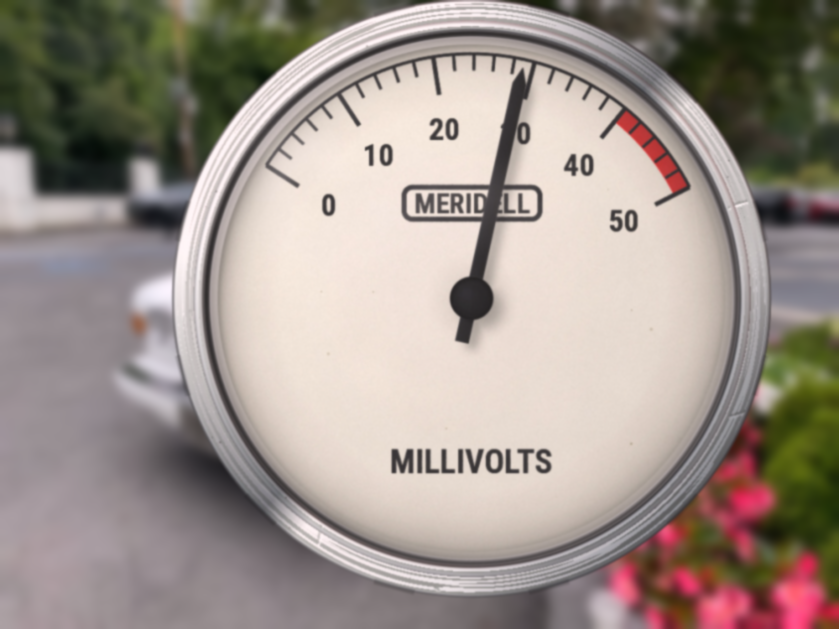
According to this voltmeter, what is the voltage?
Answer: 29 mV
